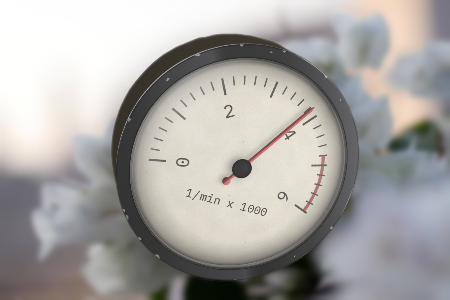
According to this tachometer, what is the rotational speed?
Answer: 3800 rpm
